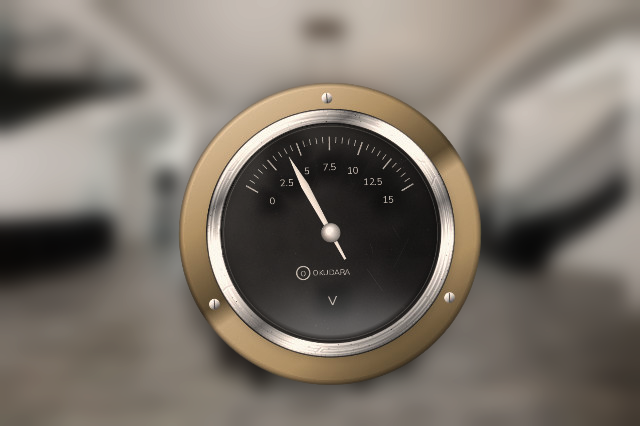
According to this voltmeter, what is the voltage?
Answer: 4 V
